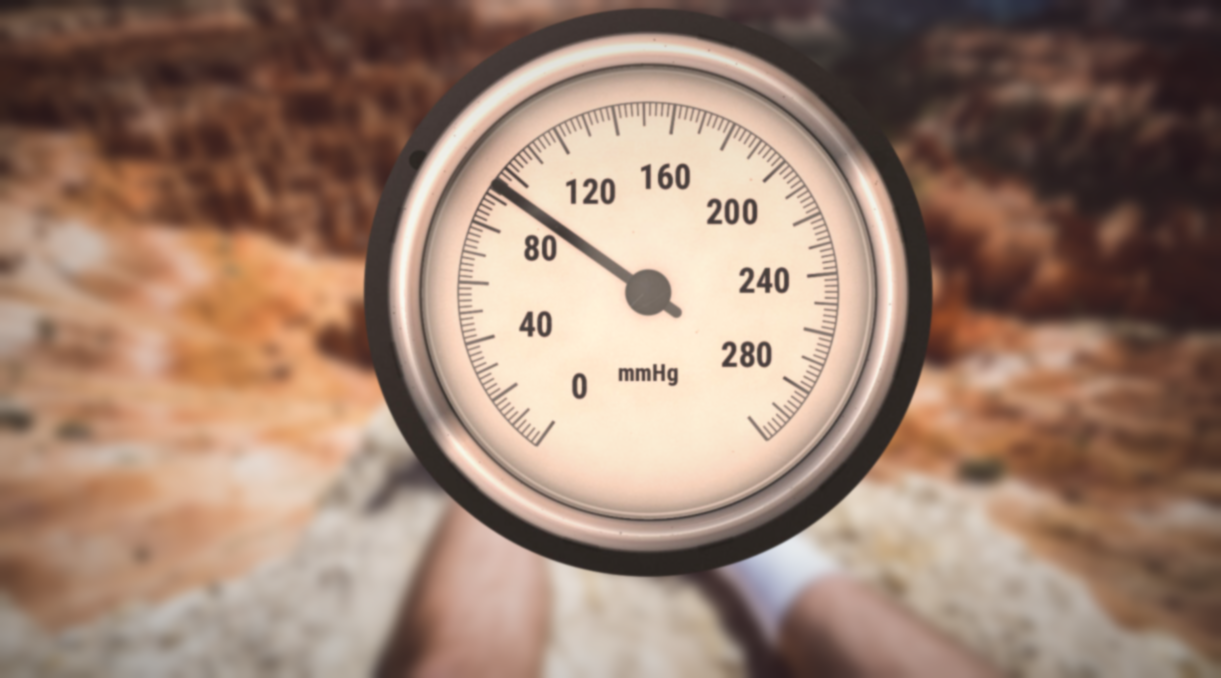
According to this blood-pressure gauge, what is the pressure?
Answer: 94 mmHg
